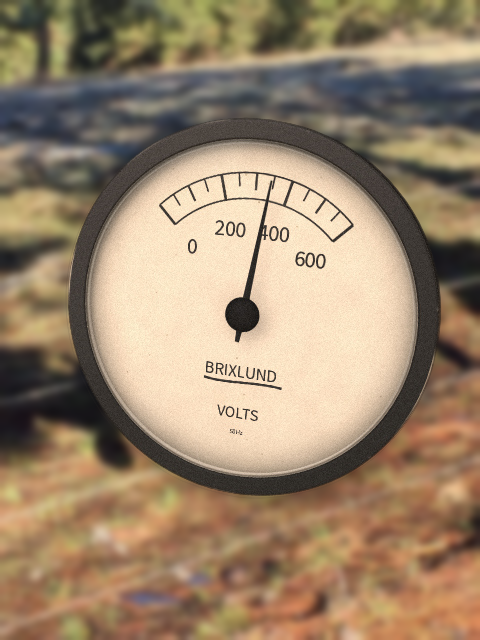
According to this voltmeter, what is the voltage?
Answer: 350 V
